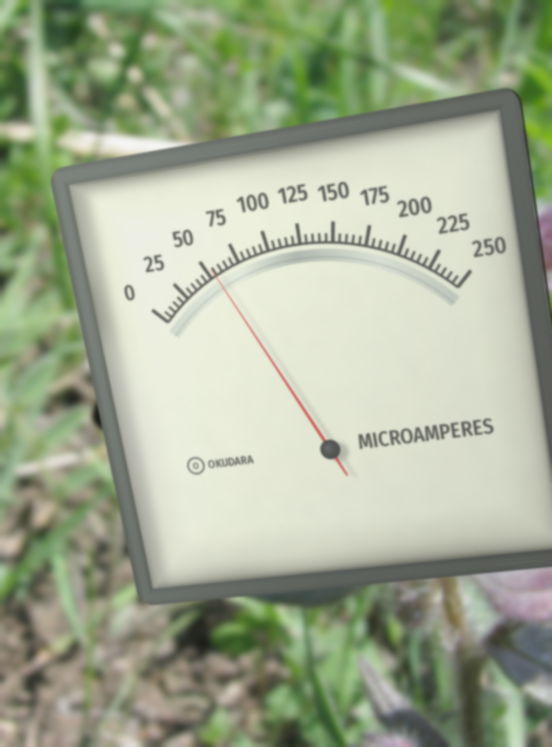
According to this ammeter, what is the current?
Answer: 55 µA
